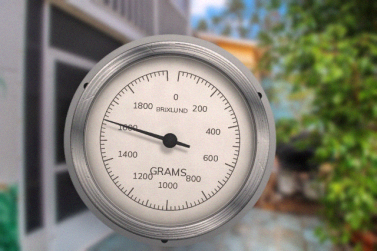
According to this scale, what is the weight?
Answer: 1600 g
